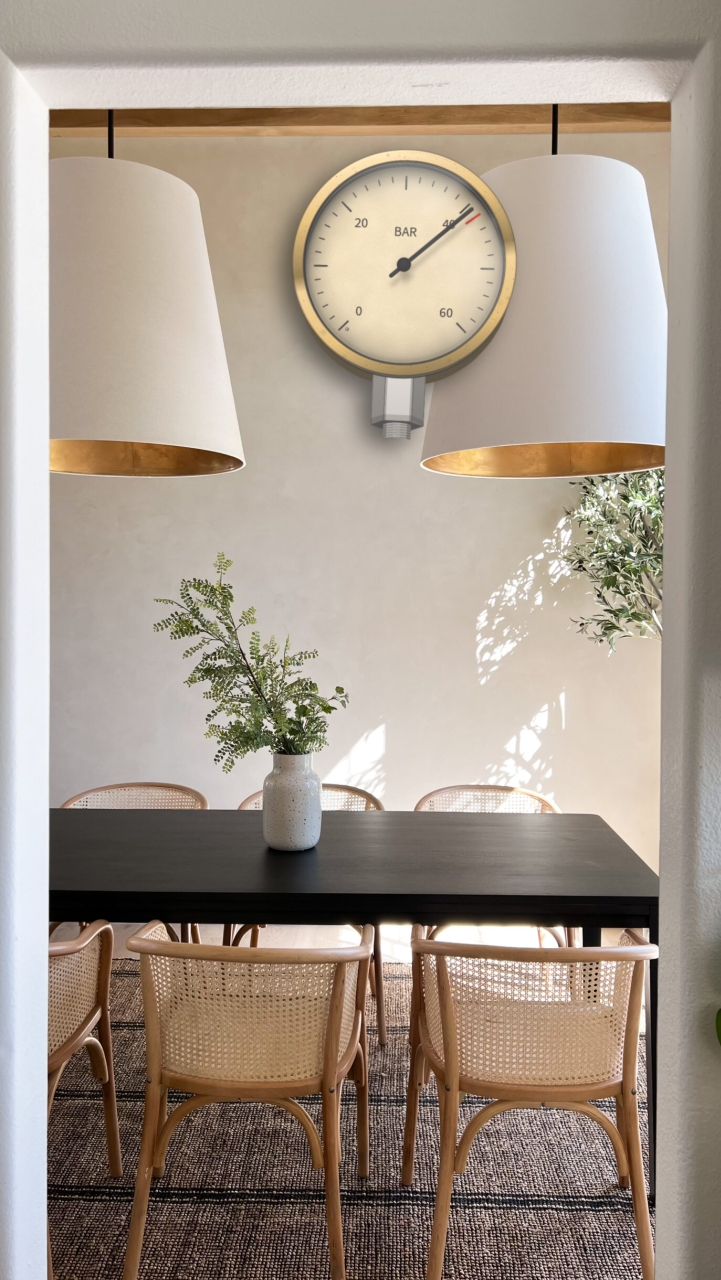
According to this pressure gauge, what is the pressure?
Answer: 41 bar
